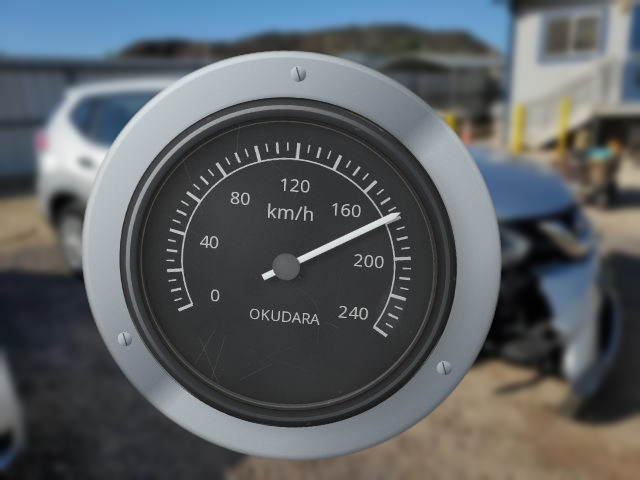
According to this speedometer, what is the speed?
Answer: 177.5 km/h
